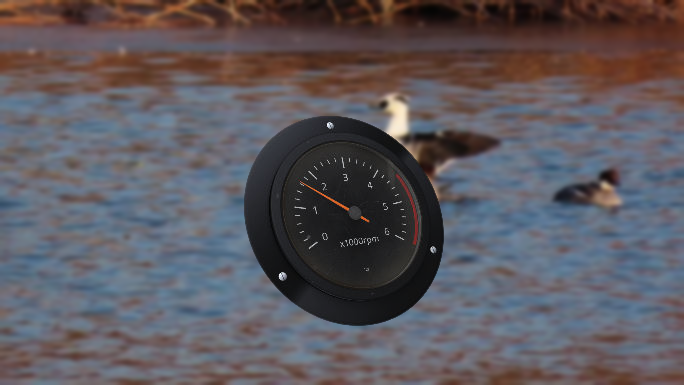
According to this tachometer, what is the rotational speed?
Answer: 1600 rpm
